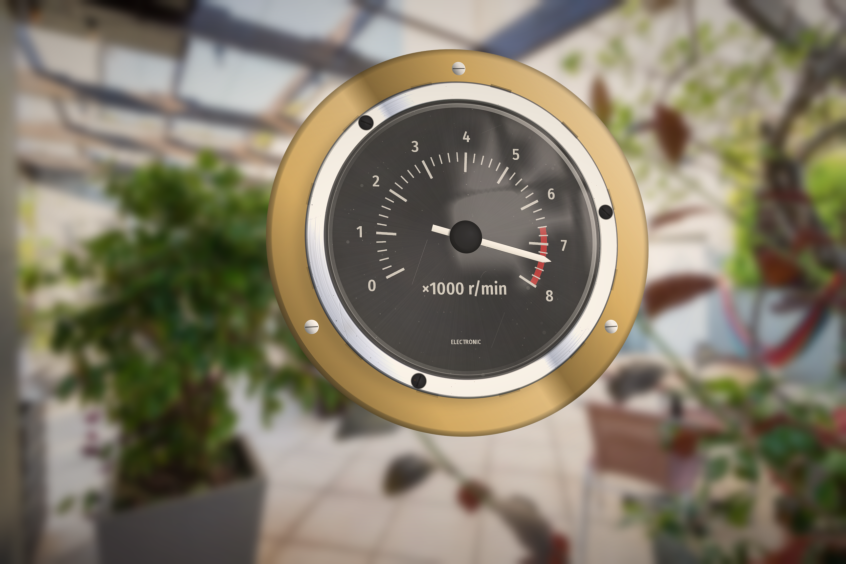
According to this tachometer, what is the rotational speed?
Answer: 7400 rpm
